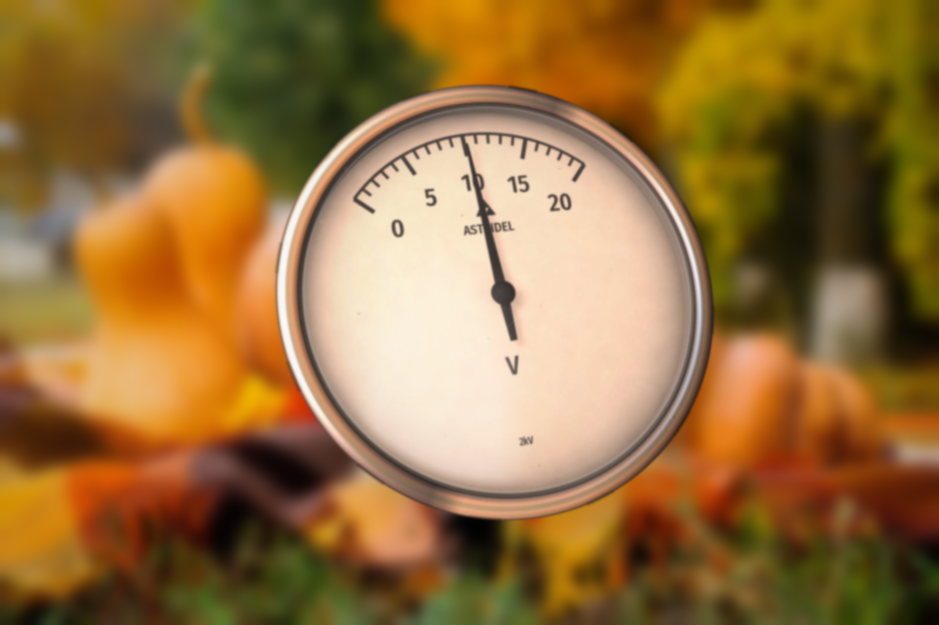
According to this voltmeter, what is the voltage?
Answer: 10 V
